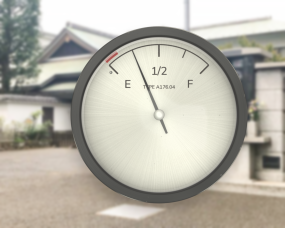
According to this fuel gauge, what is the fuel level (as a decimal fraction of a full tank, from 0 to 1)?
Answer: 0.25
